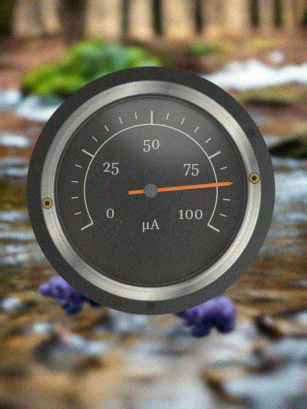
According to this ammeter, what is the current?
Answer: 85 µA
